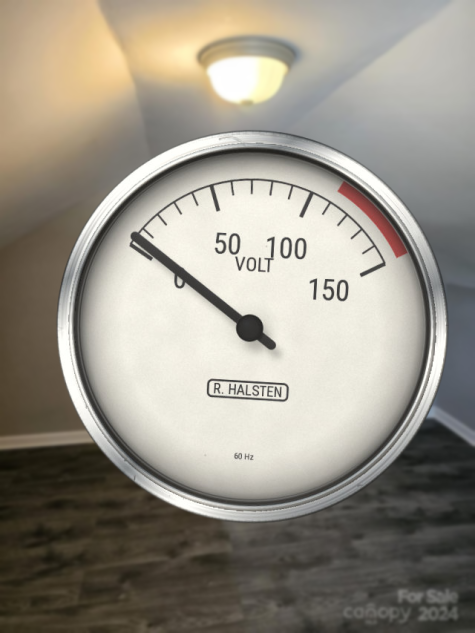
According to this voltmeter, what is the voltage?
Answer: 5 V
